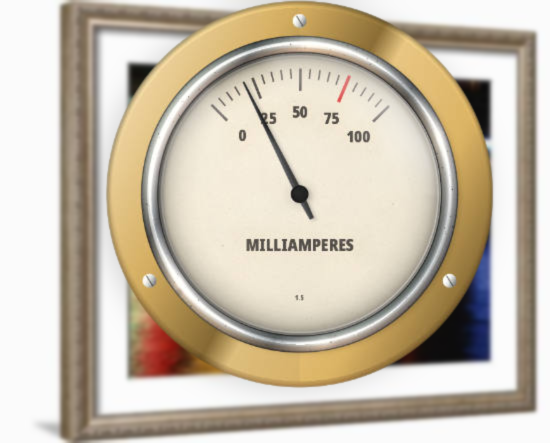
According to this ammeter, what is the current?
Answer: 20 mA
